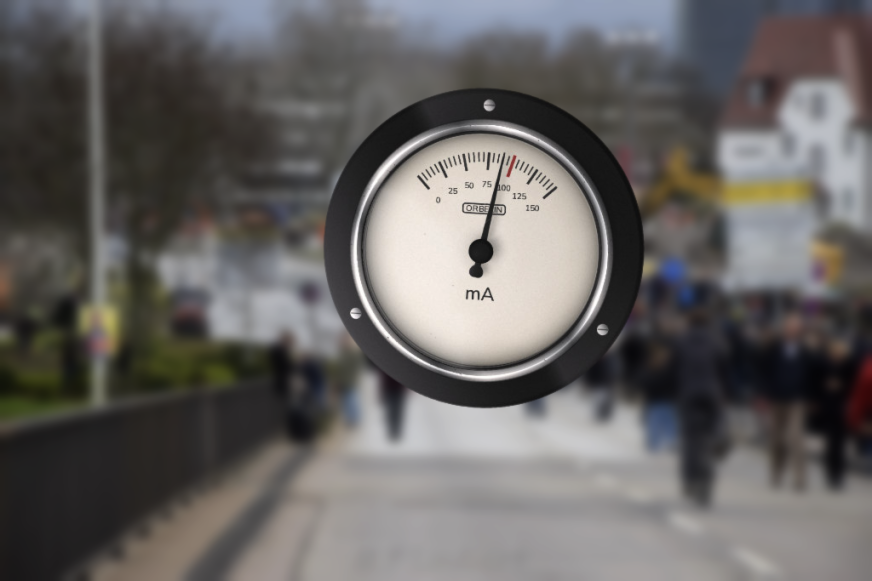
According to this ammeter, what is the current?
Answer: 90 mA
